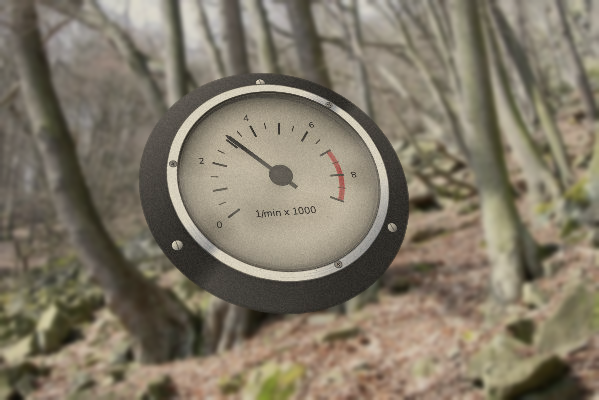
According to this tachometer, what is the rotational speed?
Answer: 3000 rpm
